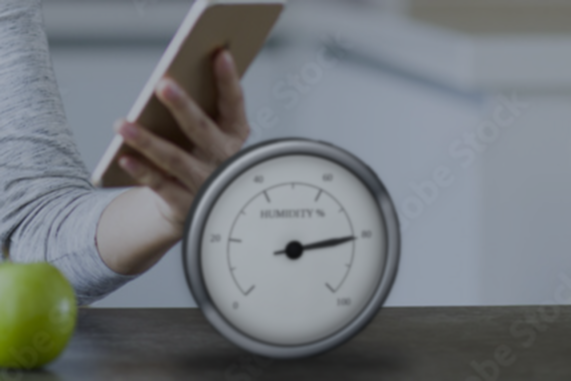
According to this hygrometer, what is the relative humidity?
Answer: 80 %
